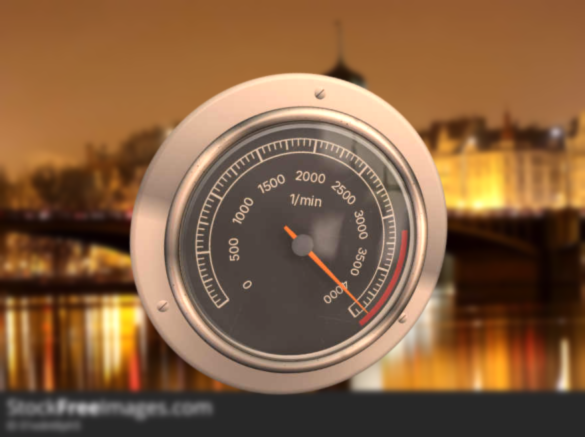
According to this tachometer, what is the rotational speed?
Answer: 3900 rpm
